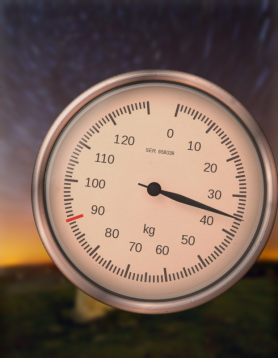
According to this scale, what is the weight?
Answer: 36 kg
